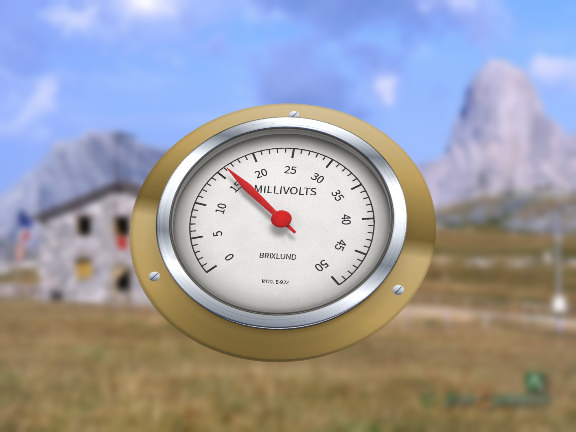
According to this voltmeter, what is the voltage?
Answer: 16 mV
